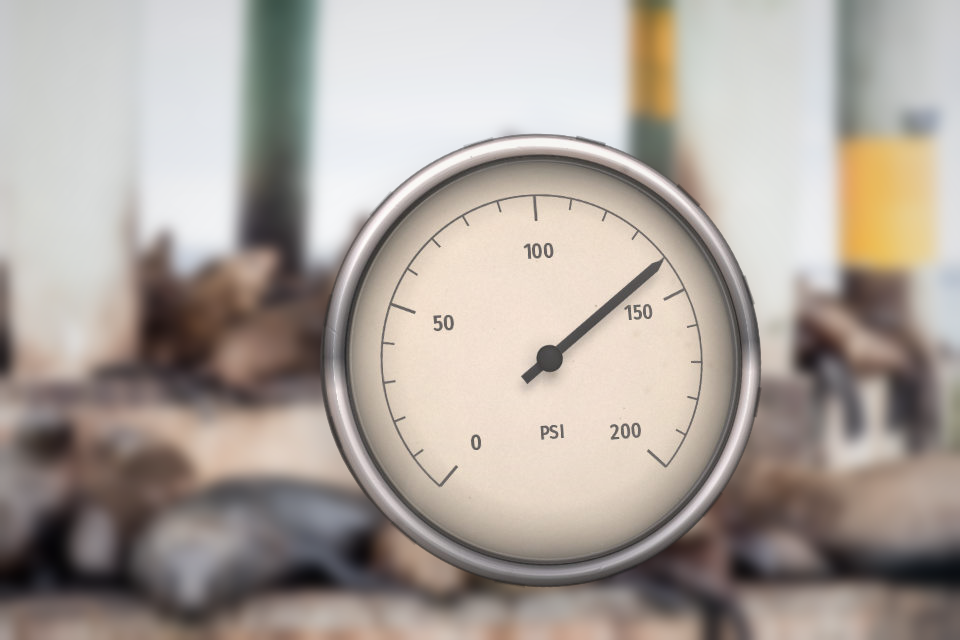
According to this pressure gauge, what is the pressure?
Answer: 140 psi
